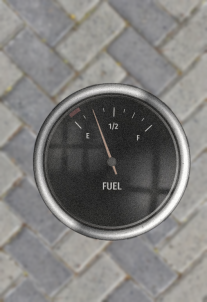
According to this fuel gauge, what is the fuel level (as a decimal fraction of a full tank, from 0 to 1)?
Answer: 0.25
